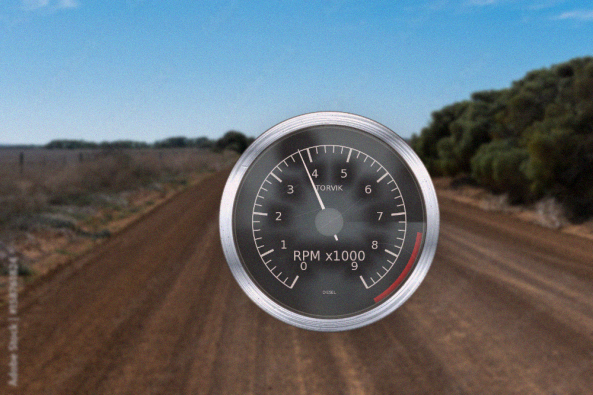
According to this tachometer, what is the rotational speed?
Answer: 3800 rpm
